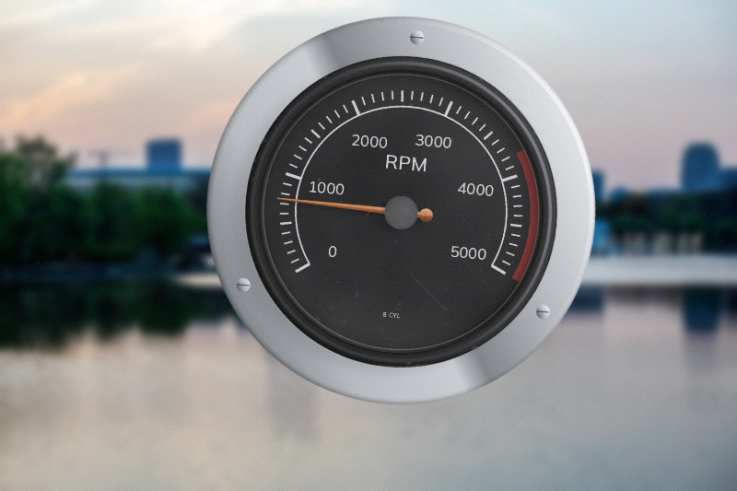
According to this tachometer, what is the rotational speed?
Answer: 750 rpm
